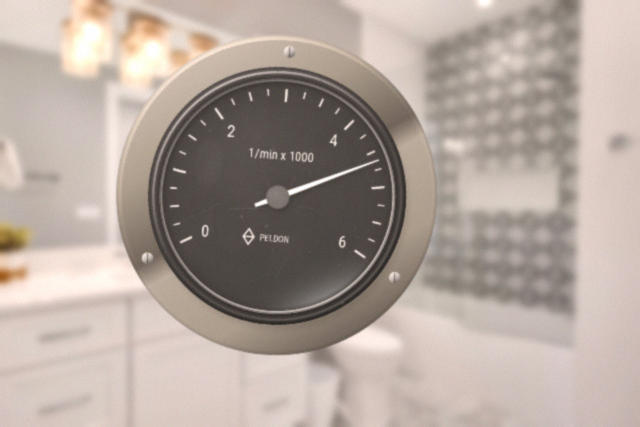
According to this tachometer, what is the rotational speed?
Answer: 4625 rpm
